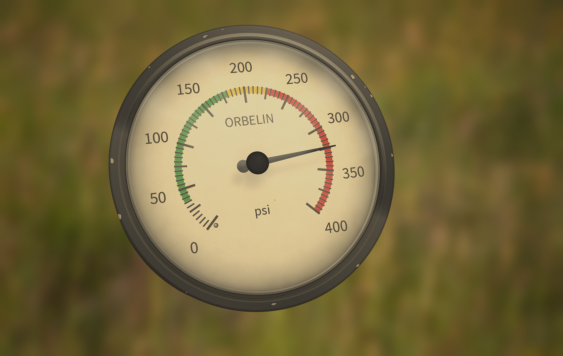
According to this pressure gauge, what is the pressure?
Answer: 325 psi
